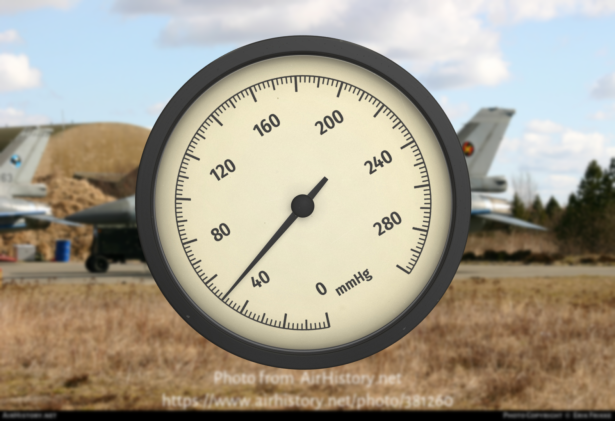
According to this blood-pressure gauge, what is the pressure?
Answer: 50 mmHg
